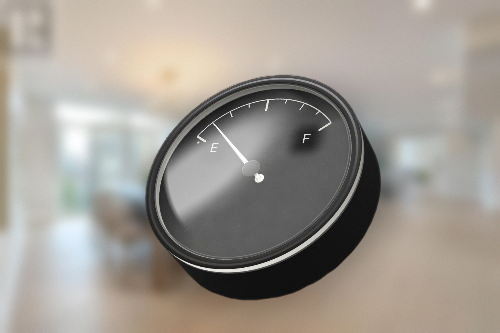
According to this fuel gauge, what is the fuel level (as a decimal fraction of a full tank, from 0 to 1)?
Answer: 0.125
